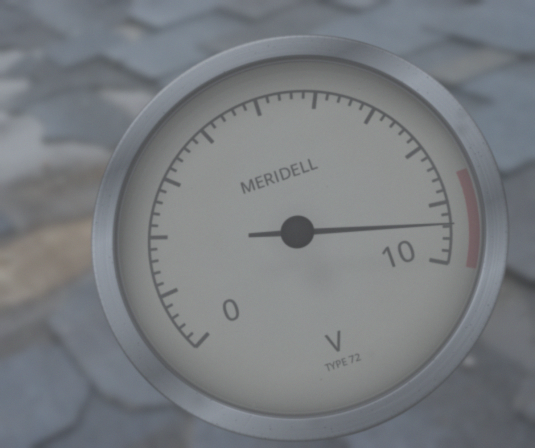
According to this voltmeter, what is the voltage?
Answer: 9.4 V
